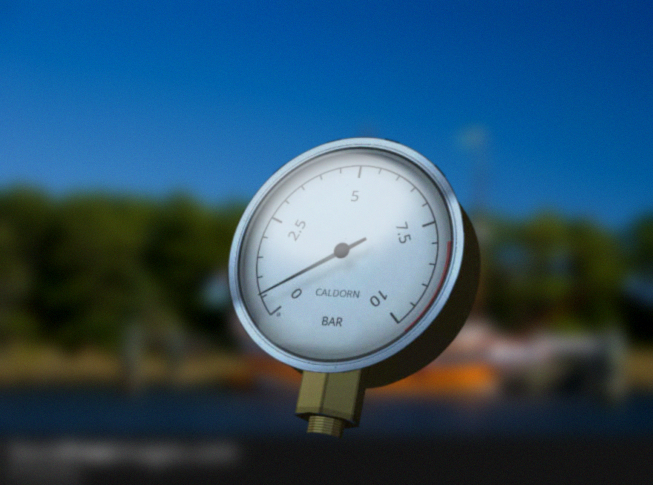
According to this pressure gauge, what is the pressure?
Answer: 0.5 bar
